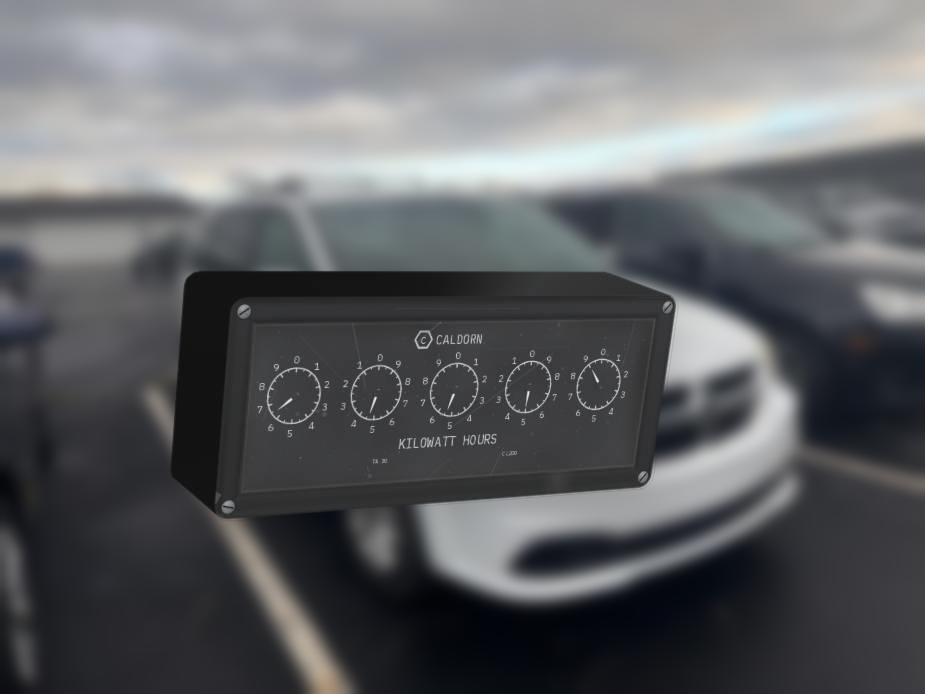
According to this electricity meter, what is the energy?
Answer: 64549 kWh
